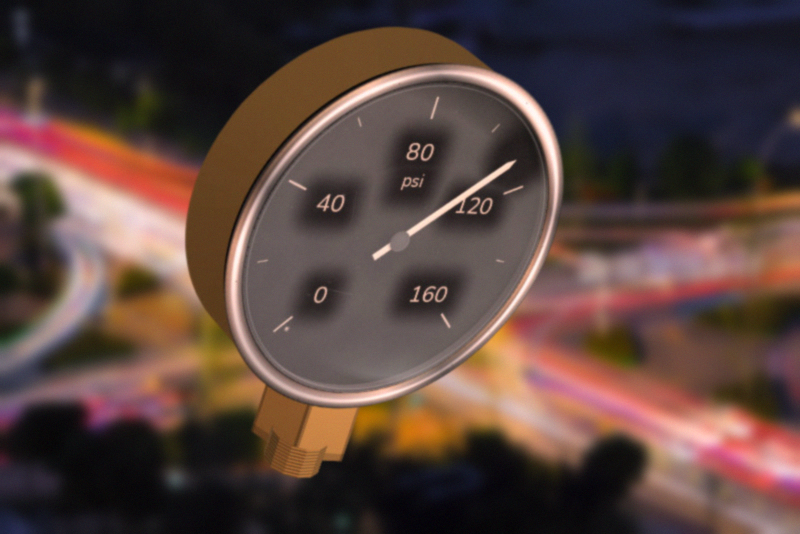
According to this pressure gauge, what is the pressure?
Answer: 110 psi
